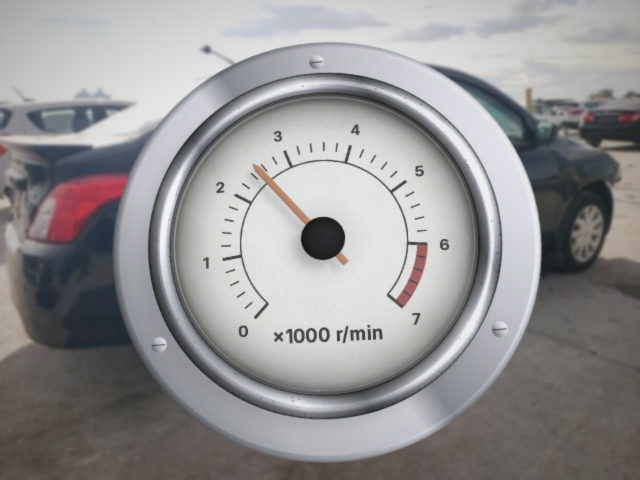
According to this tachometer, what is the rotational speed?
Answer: 2500 rpm
